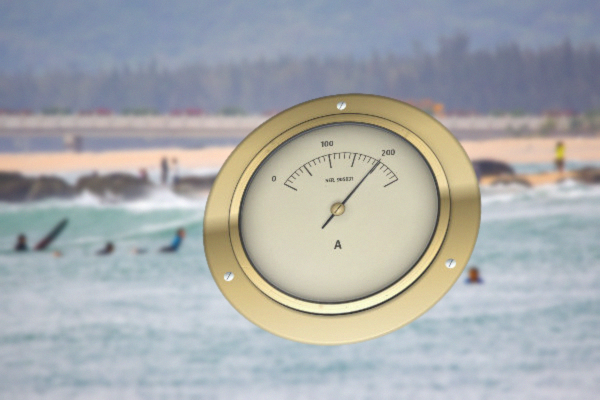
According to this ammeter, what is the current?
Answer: 200 A
